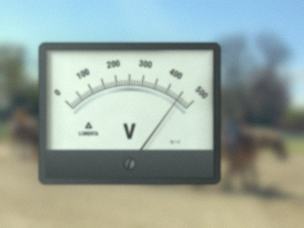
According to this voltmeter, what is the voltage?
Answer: 450 V
